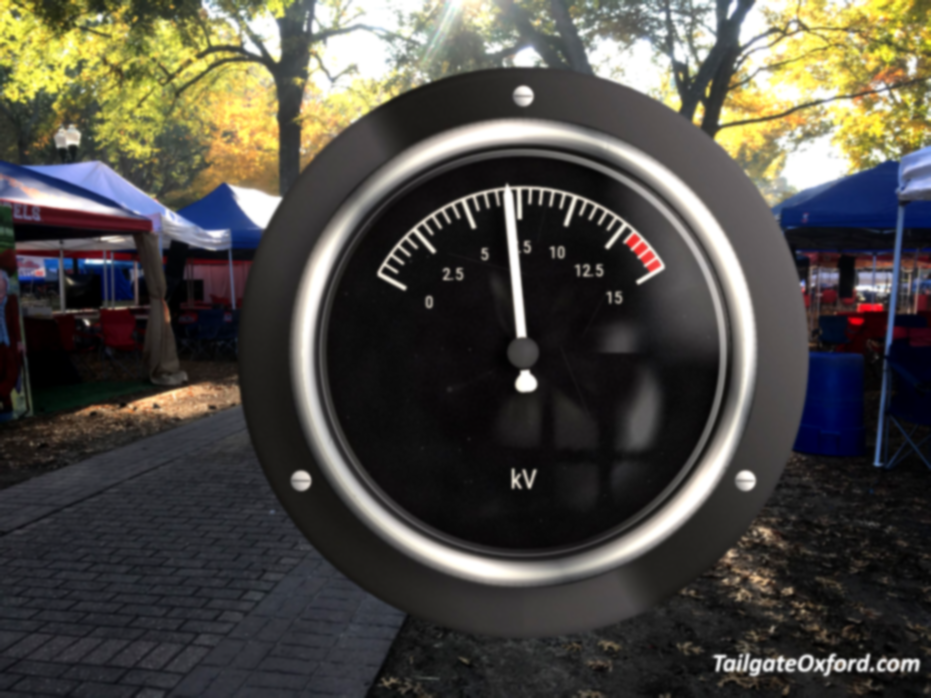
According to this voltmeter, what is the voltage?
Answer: 7 kV
